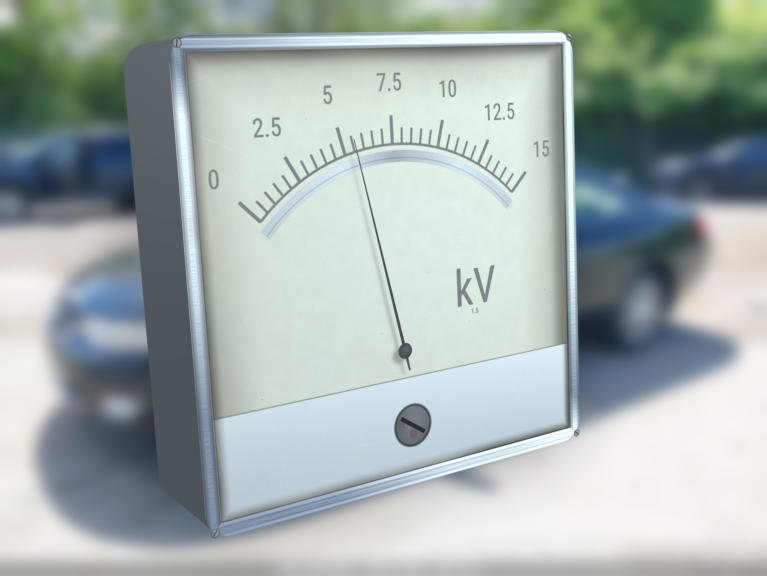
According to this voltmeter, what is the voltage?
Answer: 5.5 kV
